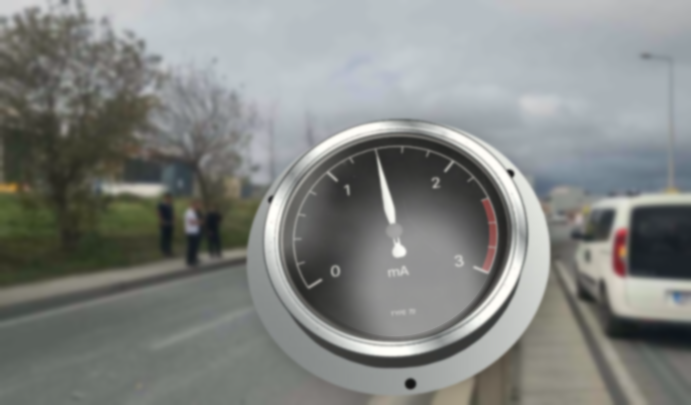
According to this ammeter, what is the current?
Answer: 1.4 mA
